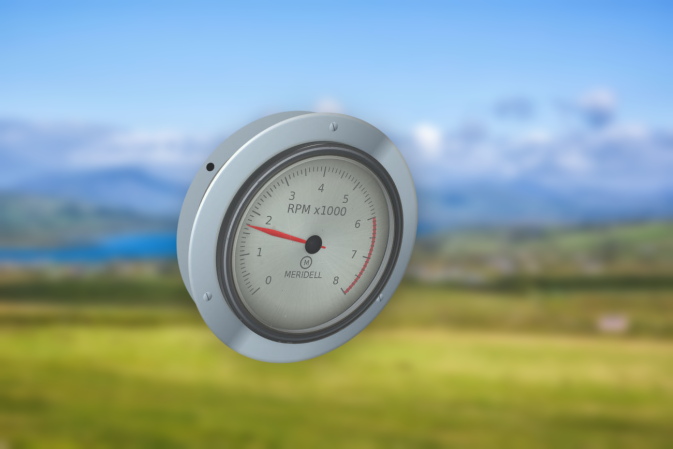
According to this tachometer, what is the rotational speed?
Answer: 1700 rpm
